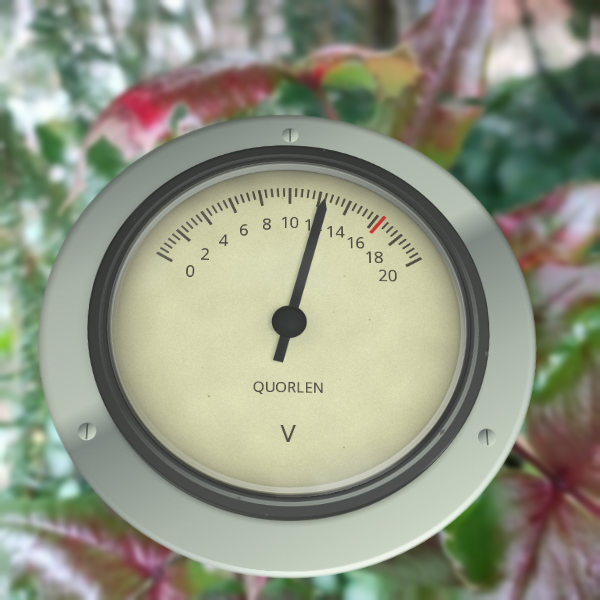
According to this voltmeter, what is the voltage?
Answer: 12.4 V
